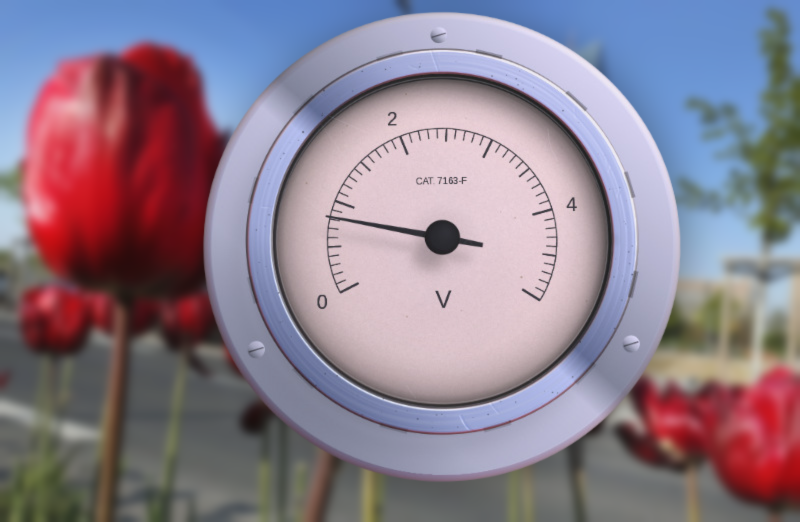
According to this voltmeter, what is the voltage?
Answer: 0.8 V
